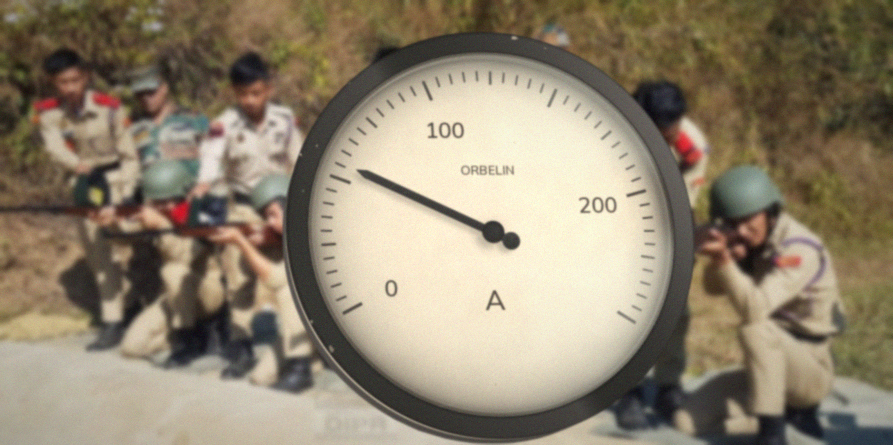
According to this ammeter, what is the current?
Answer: 55 A
